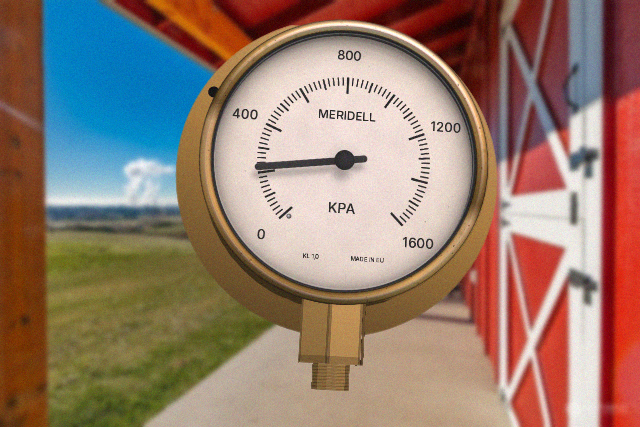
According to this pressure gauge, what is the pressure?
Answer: 220 kPa
